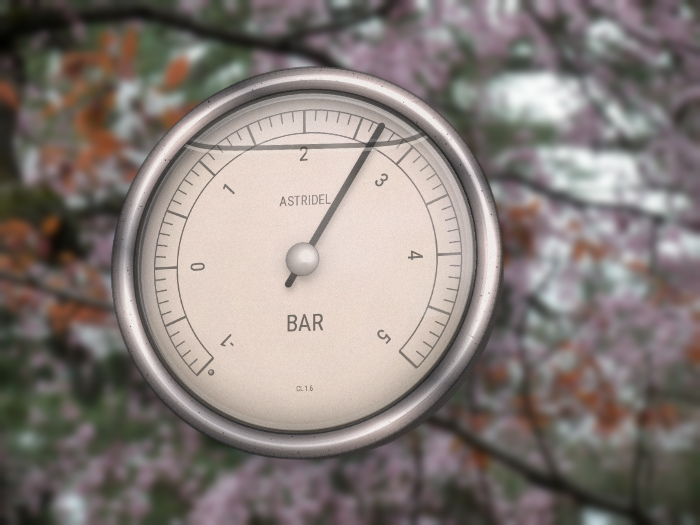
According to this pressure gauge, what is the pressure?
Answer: 2.7 bar
